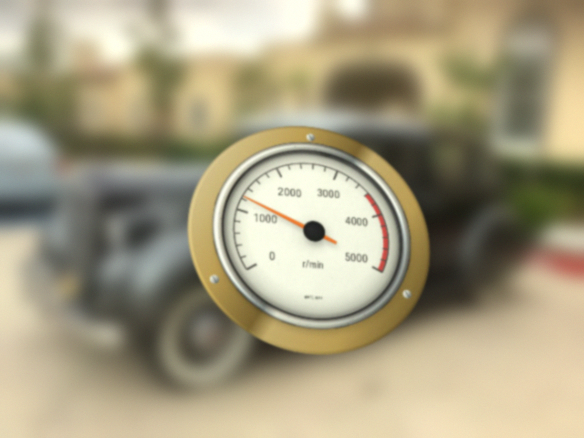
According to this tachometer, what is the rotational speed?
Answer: 1200 rpm
